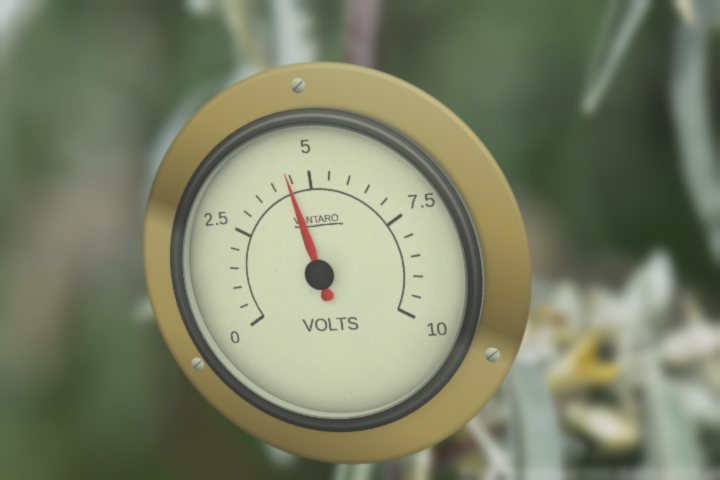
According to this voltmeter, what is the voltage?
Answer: 4.5 V
